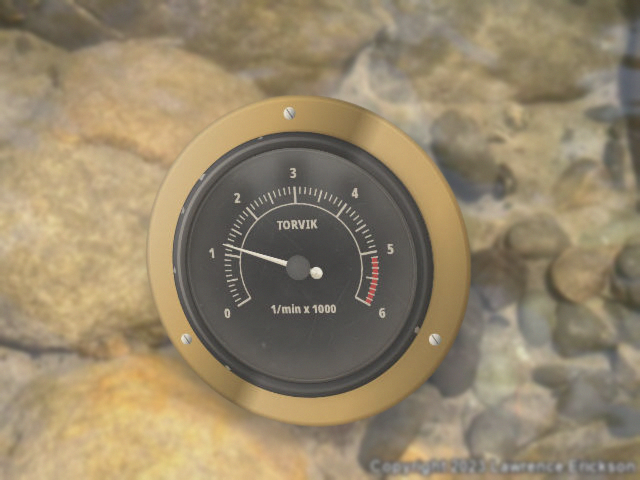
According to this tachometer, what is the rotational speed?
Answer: 1200 rpm
